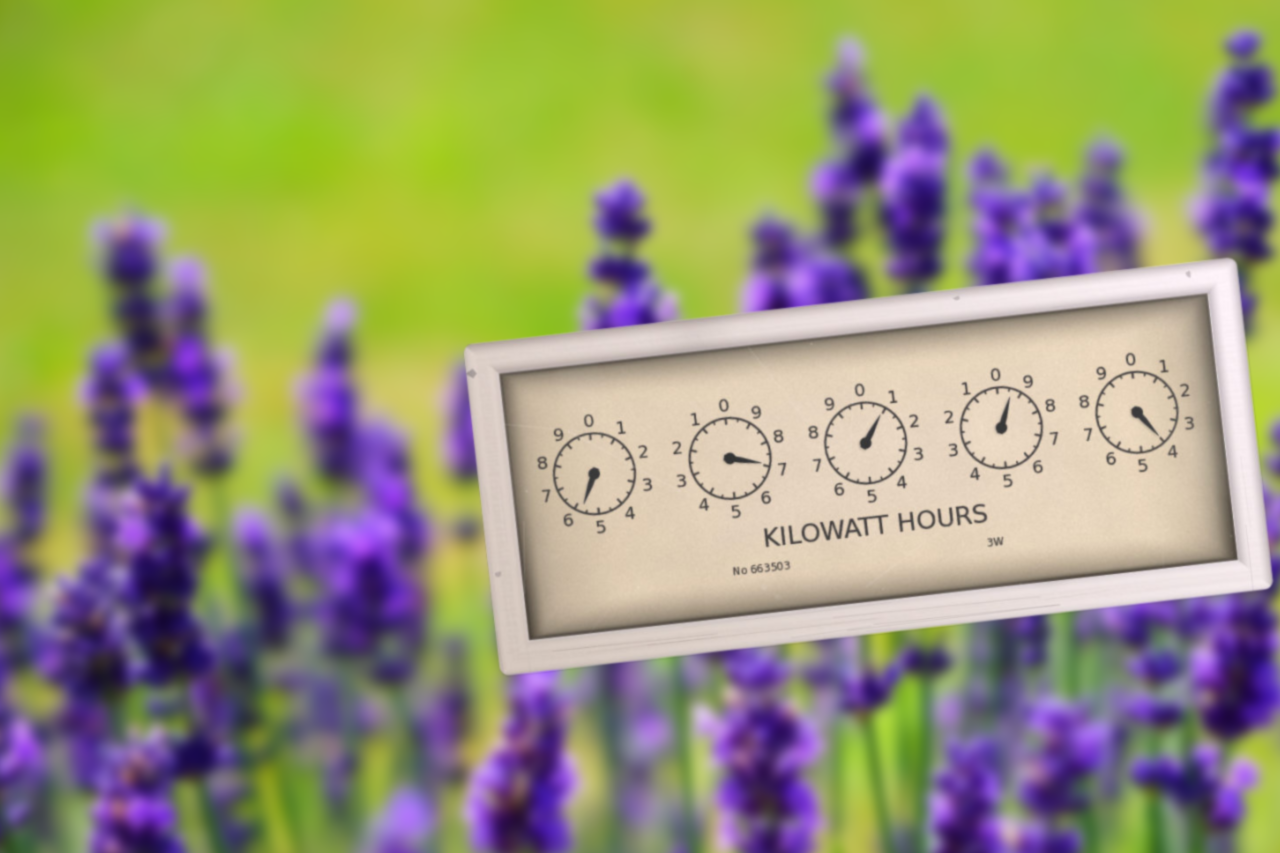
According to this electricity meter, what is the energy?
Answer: 57094 kWh
